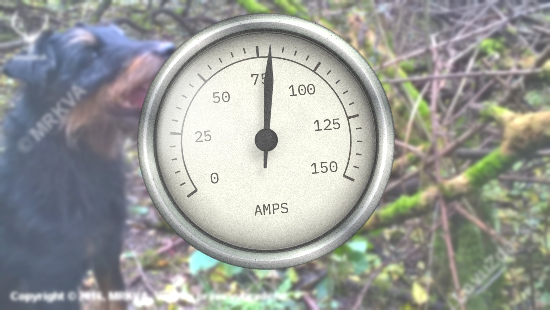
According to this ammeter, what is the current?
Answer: 80 A
